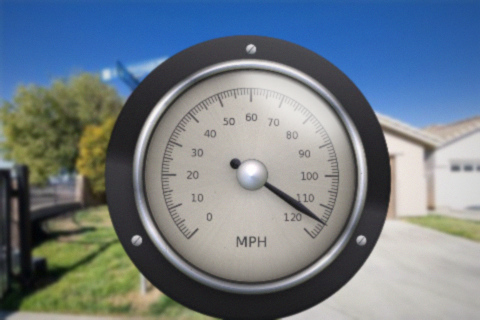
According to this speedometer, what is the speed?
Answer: 115 mph
